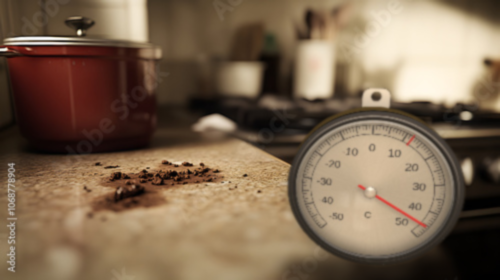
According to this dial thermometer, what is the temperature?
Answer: 45 °C
